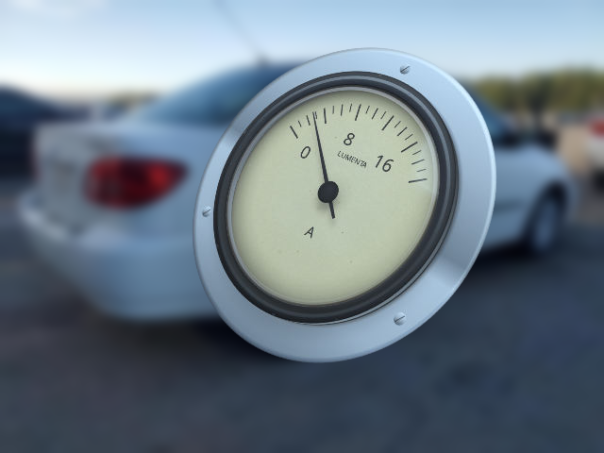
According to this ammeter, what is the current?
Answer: 3 A
